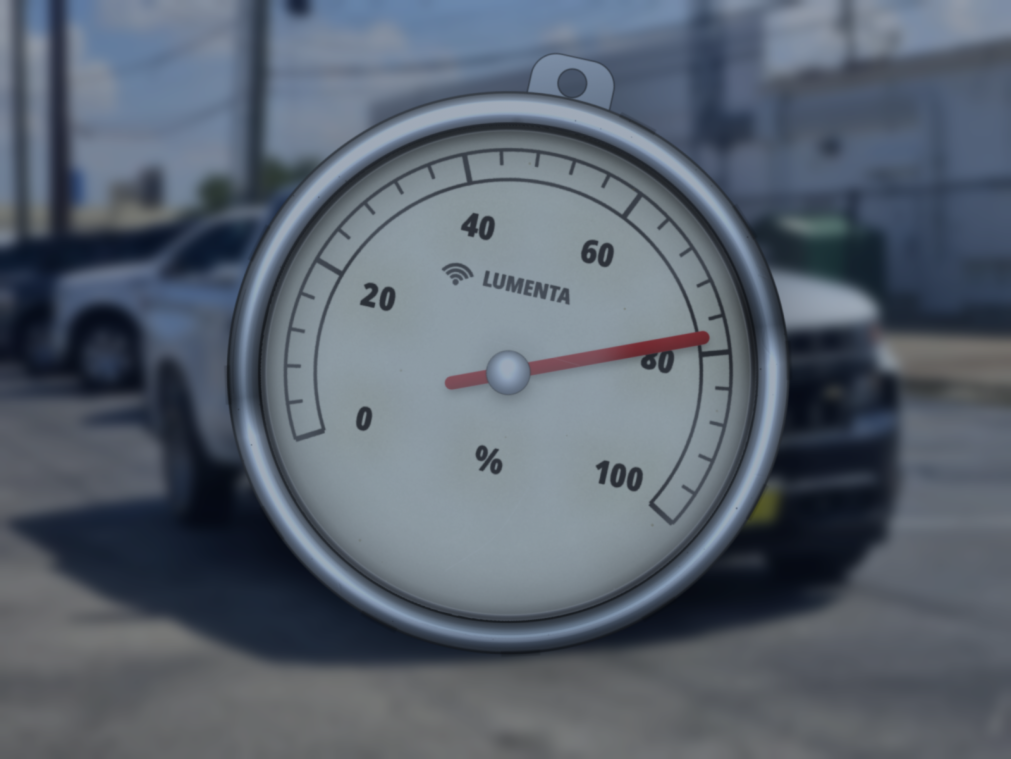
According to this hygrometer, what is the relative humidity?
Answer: 78 %
